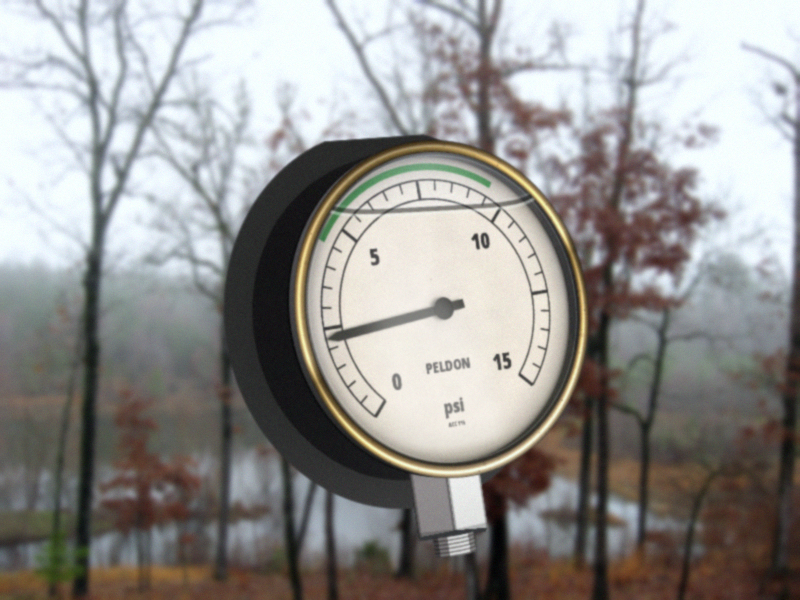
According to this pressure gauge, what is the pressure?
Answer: 2.25 psi
